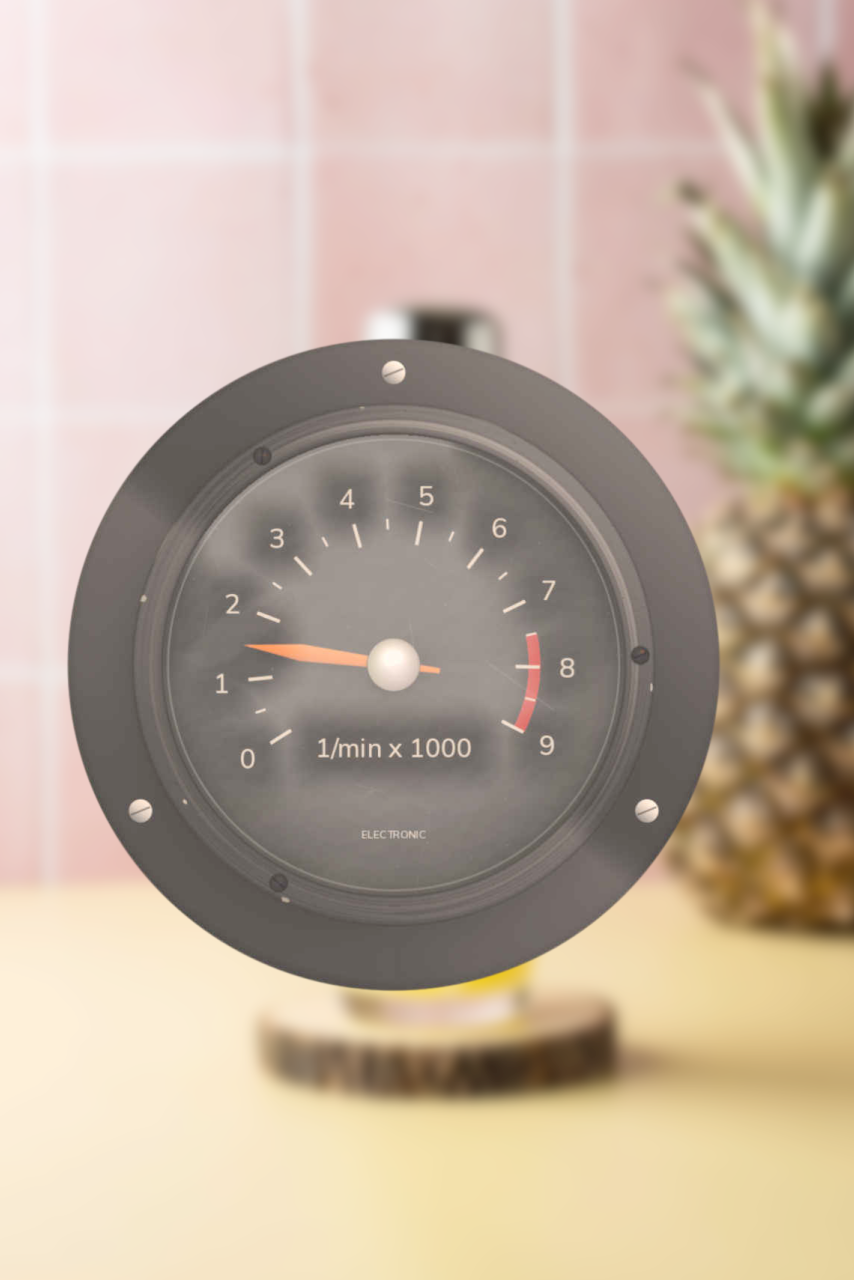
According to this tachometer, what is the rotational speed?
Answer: 1500 rpm
